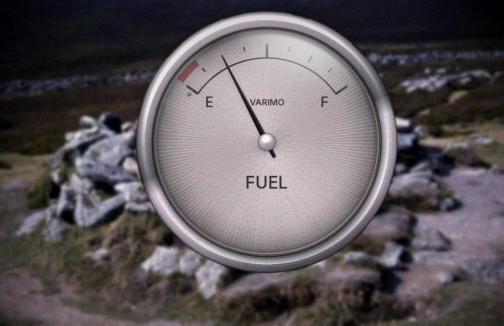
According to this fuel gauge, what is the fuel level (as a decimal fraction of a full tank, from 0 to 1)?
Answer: 0.25
